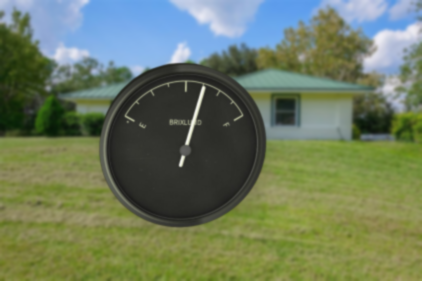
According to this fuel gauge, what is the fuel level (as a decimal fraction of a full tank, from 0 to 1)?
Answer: 0.625
